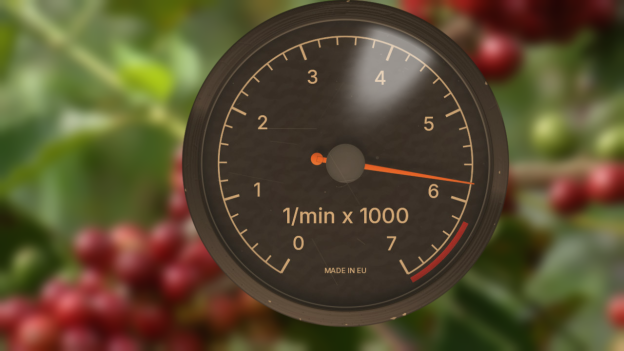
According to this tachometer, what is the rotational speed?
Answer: 5800 rpm
